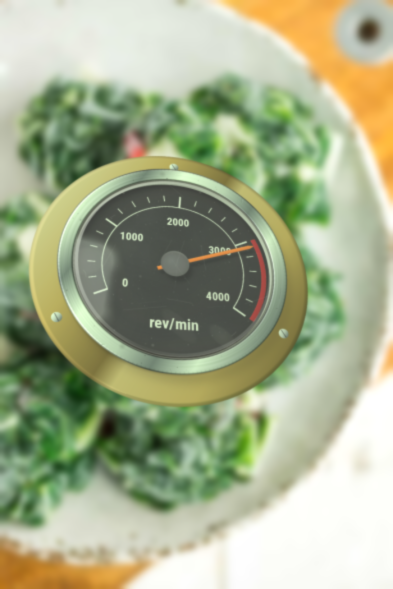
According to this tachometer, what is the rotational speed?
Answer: 3100 rpm
